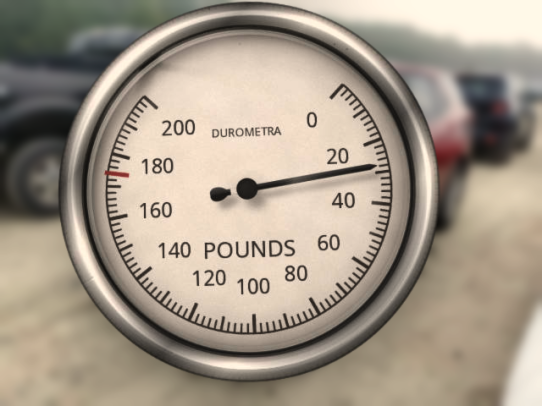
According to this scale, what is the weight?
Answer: 28 lb
